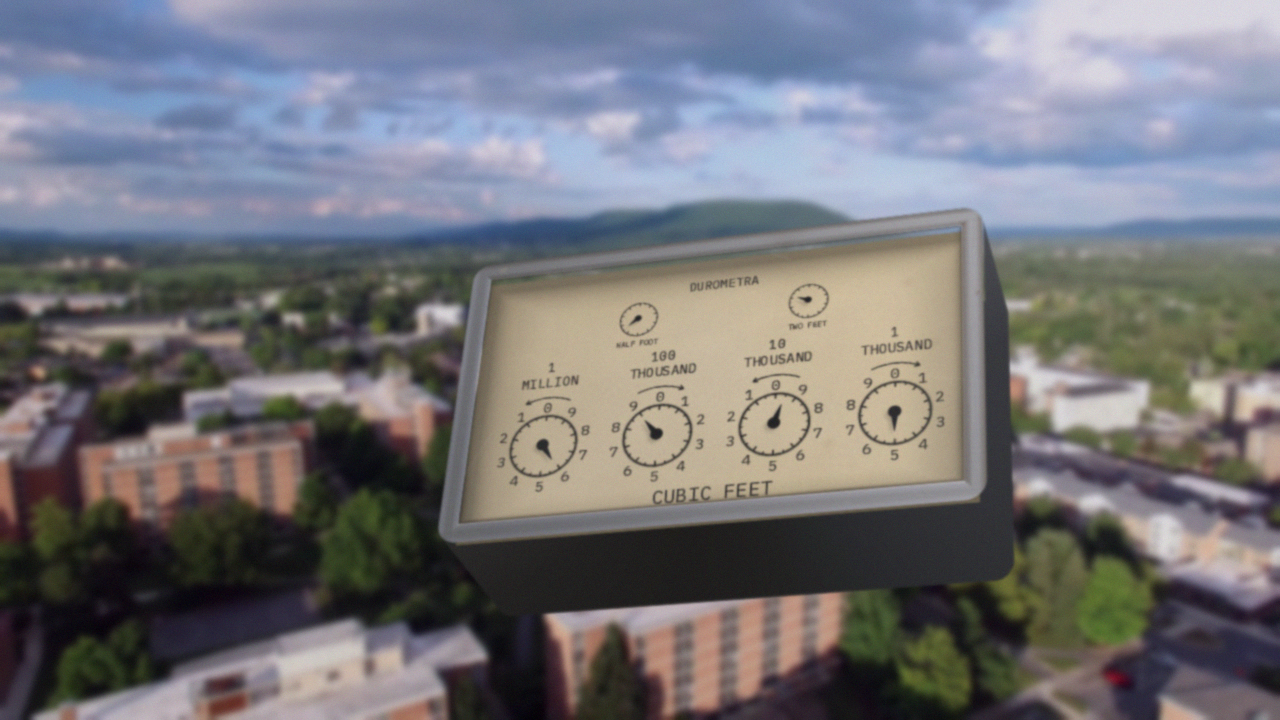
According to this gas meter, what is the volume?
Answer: 589500 ft³
